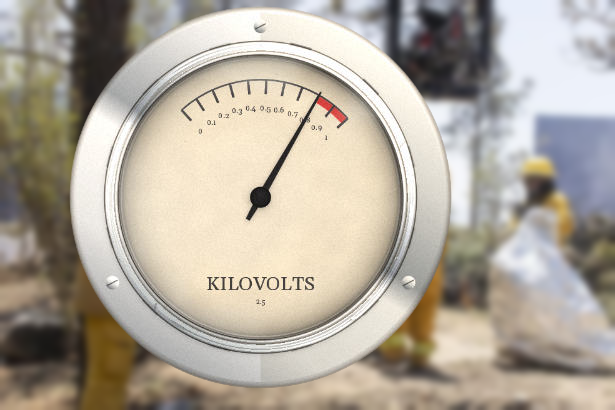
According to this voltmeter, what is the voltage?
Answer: 0.8 kV
